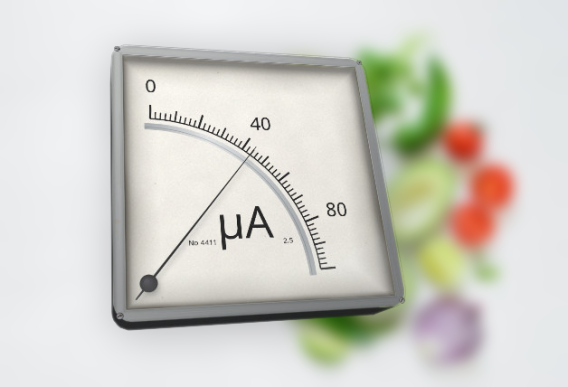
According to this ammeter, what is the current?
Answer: 44 µA
